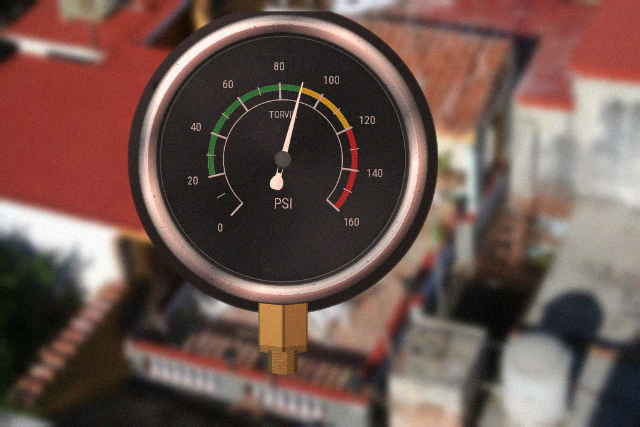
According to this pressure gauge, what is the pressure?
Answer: 90 psi
